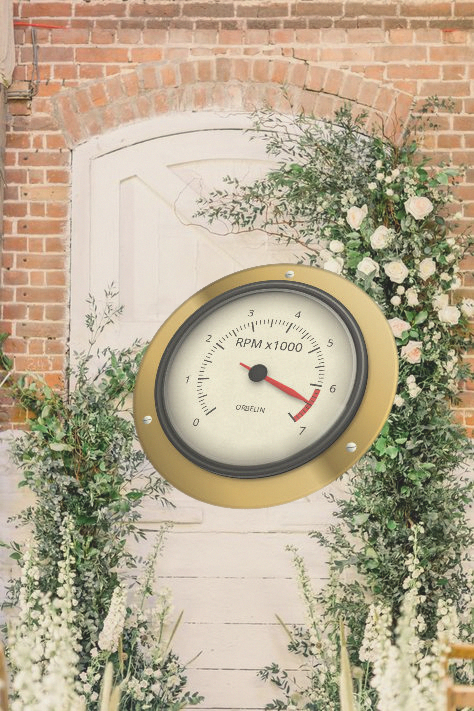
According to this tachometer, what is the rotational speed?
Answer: 6500 rpm
